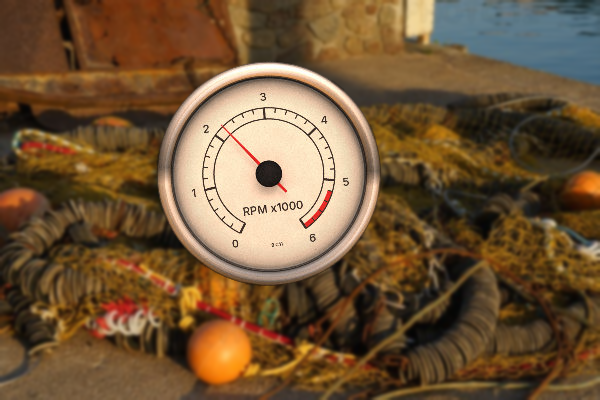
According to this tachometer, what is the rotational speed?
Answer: 2200 rpm
